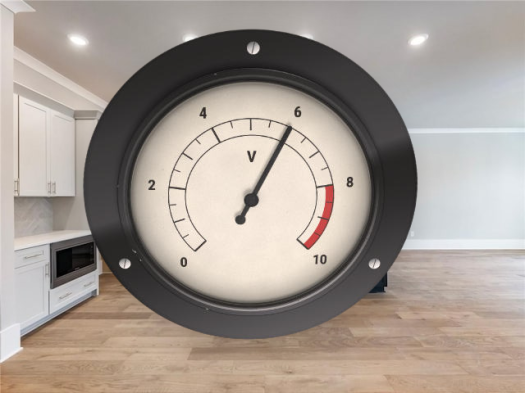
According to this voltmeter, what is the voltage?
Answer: 6 V
